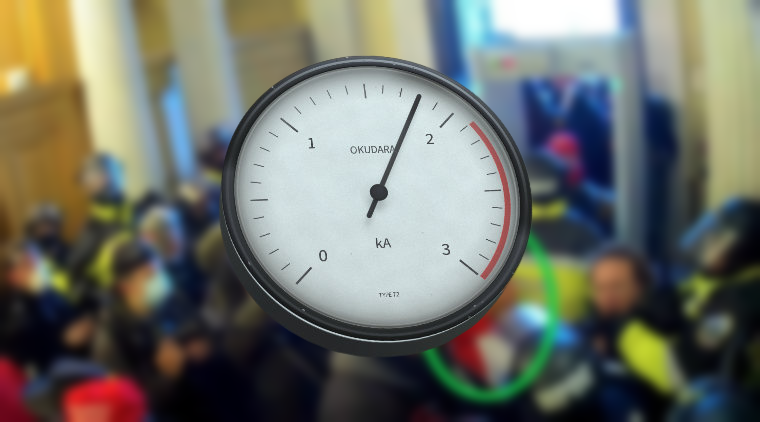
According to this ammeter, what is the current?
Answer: 1.8 kA
